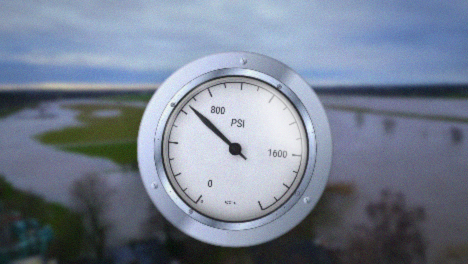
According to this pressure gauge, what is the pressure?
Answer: 650 psi
